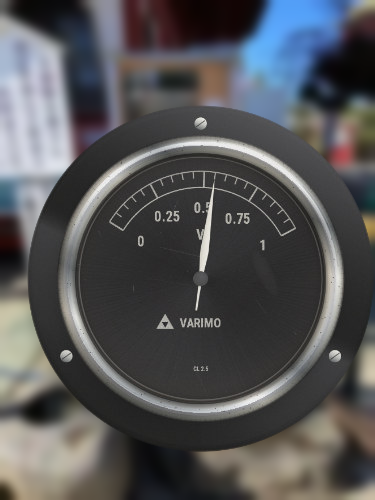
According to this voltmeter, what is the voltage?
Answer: 0.55 V
